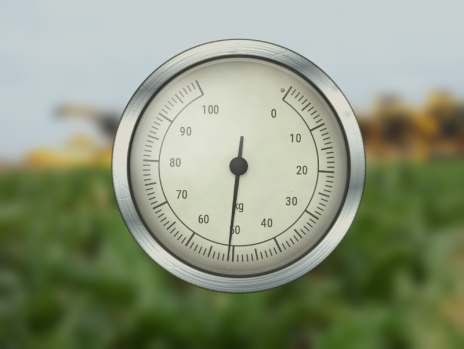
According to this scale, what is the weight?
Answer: 51 kg
